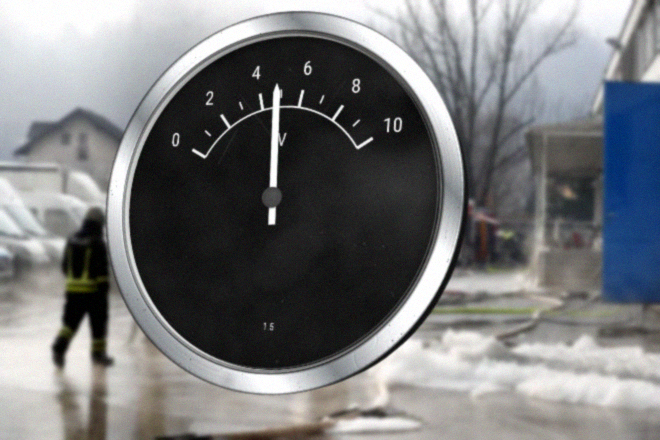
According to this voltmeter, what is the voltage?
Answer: 5 V
